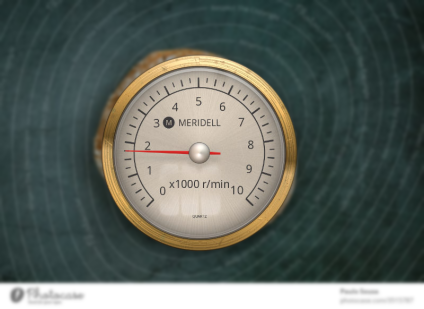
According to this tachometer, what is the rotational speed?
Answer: 1750 rpm
